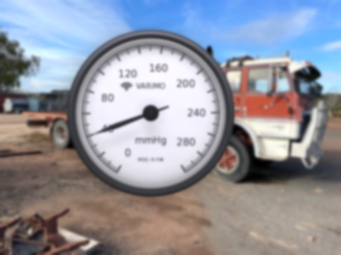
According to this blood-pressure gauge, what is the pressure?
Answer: 40 mmHg
